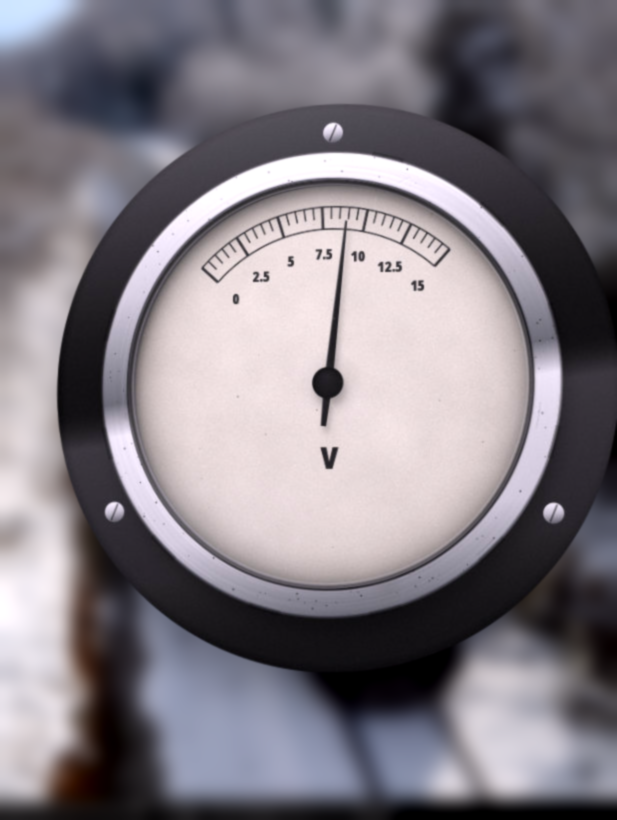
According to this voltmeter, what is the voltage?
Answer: 9 V
